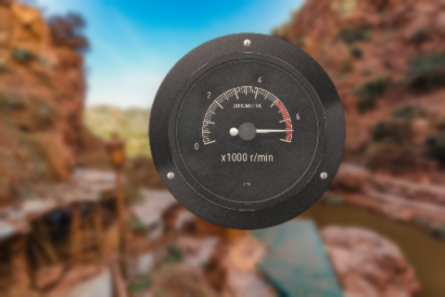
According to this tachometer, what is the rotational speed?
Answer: 6500 rpm
